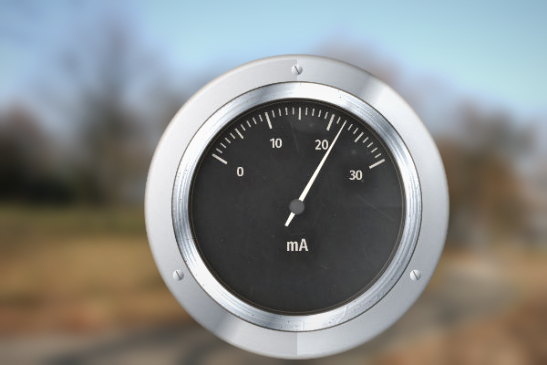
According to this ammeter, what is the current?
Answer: 22 mA
